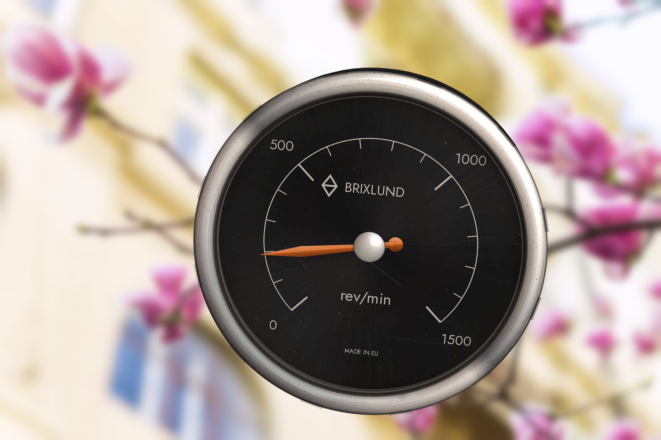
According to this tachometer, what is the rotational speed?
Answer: 200 rpm
